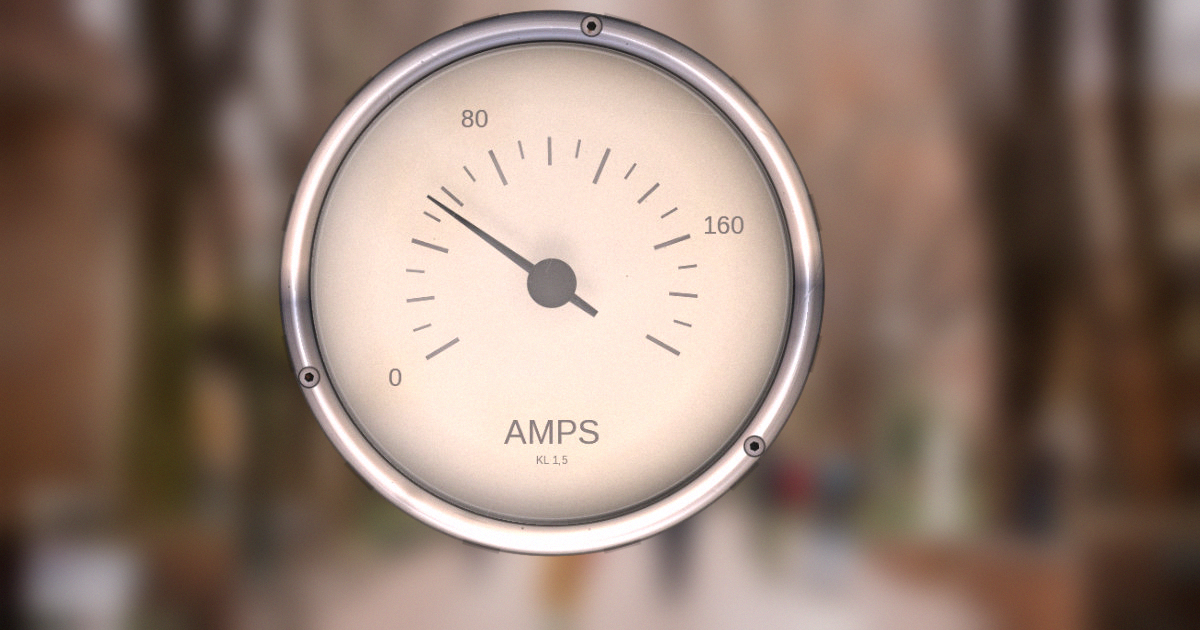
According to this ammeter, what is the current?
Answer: 55 A
